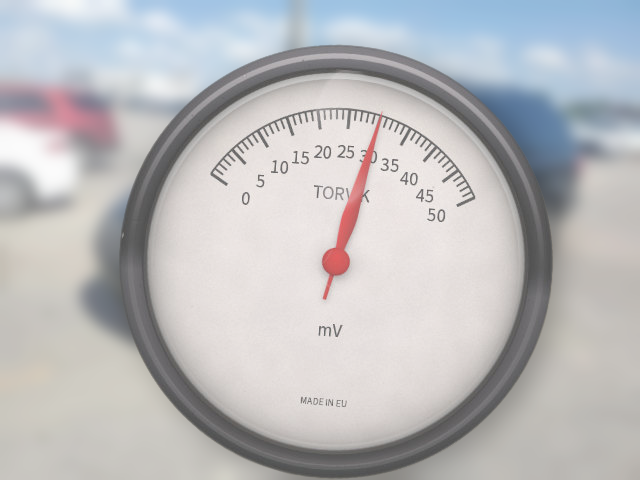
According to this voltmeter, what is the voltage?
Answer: 30 mV
